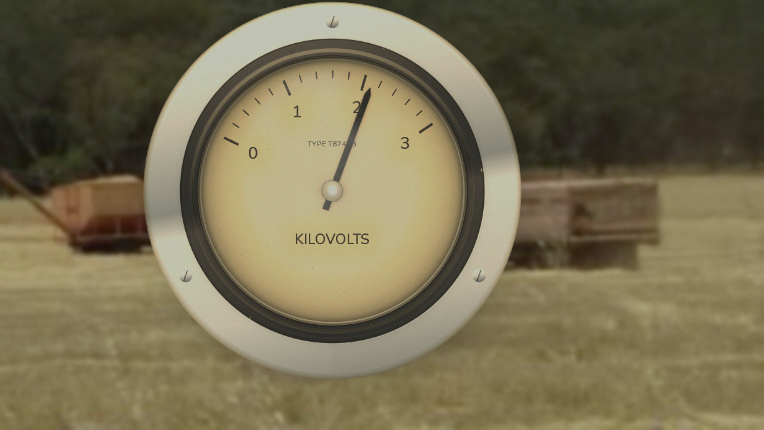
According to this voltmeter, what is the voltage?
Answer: 2.1 kV
